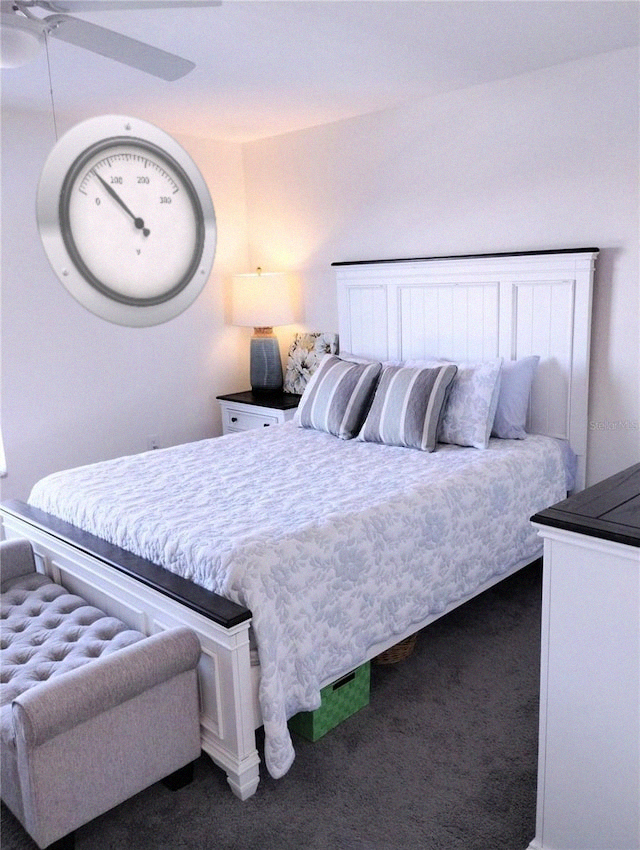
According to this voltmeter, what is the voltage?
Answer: 50 V
